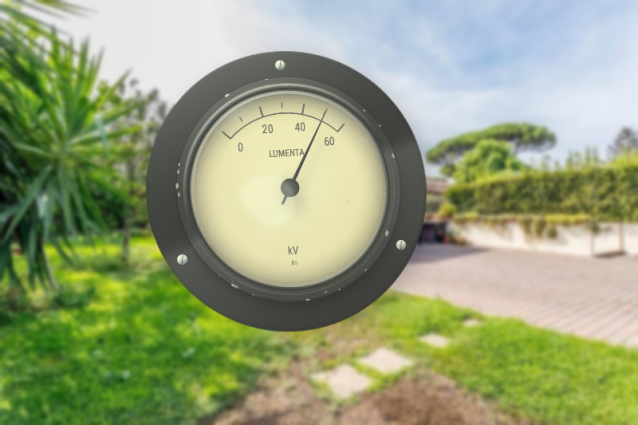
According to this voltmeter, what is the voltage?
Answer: 50 kV
